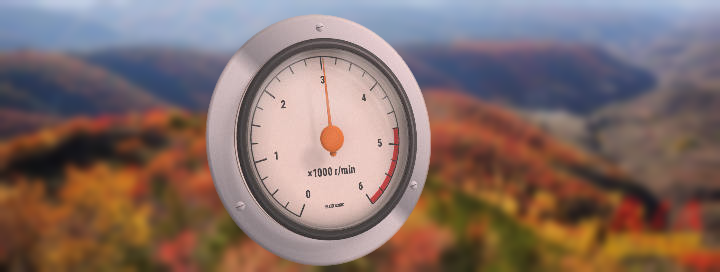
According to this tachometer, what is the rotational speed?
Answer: 3000 rpm
